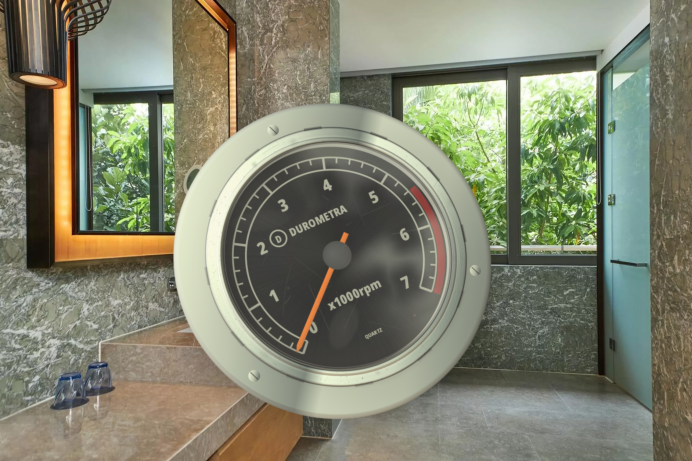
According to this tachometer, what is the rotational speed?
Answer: 100 rpm
